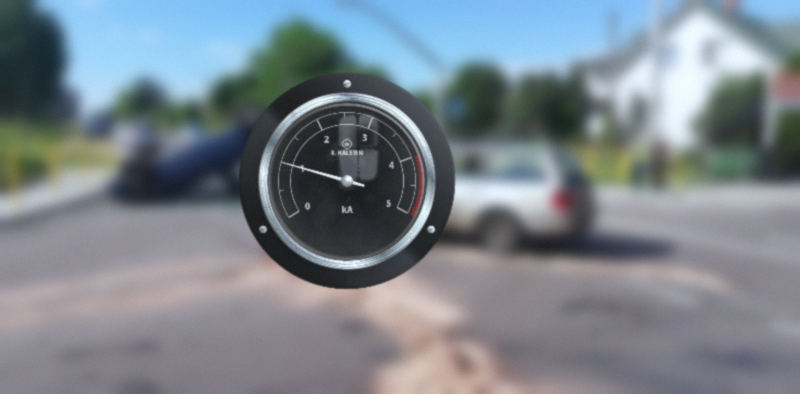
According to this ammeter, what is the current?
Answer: 1 kA
